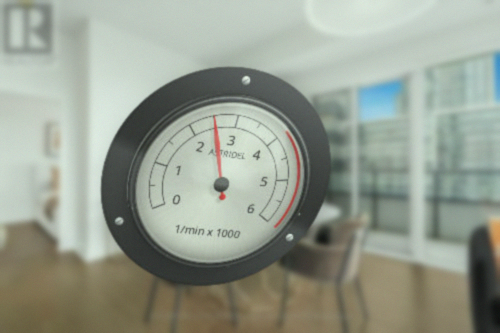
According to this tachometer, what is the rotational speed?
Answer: 2500 rpm
